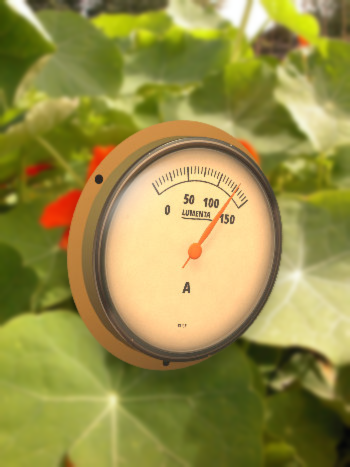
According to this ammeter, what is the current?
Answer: 125 A
